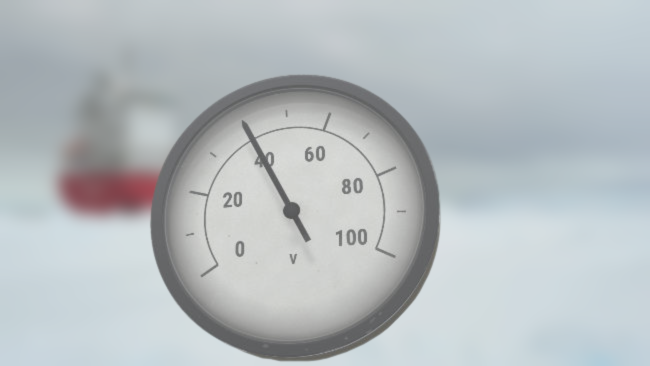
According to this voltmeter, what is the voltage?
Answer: 40 V
